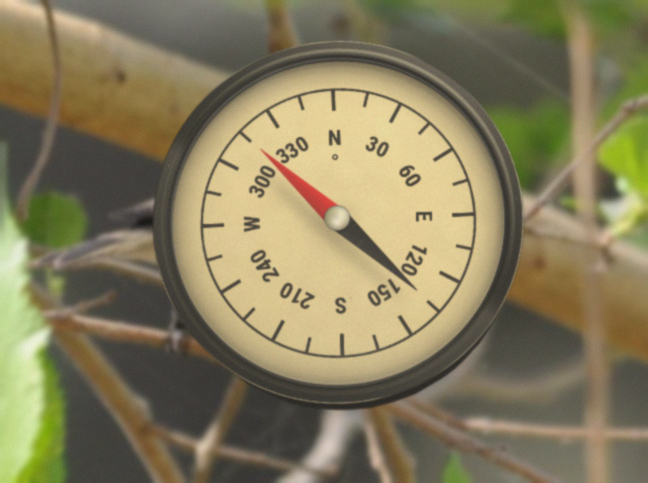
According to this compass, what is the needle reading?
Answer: 315 °
